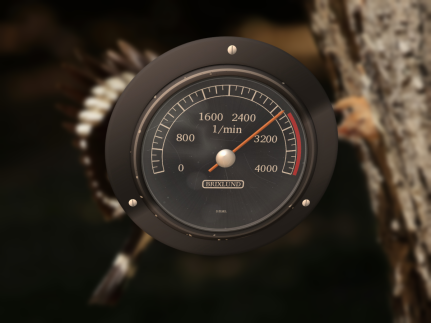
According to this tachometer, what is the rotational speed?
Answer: 2900 rpm
